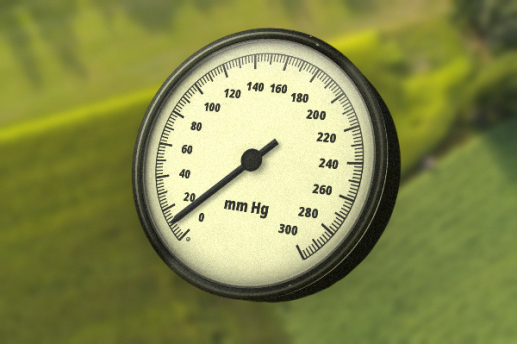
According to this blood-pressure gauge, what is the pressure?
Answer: 10 mmHg
